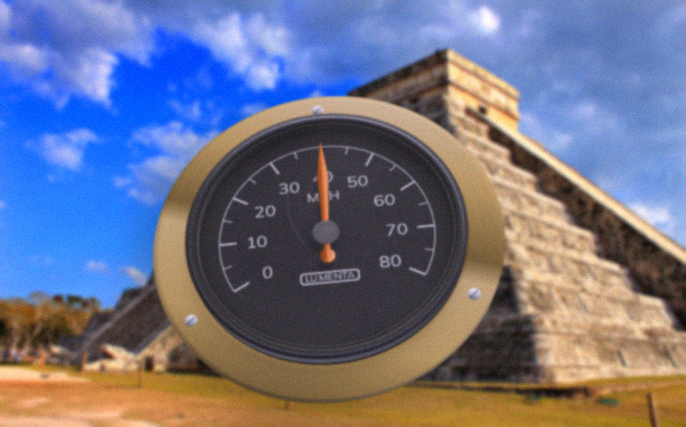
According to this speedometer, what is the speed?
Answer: 40 mph
